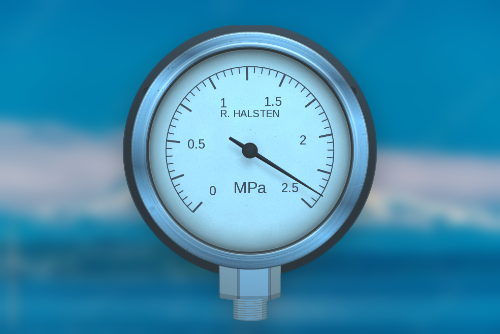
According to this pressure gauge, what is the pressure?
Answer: 2.4 MPa
